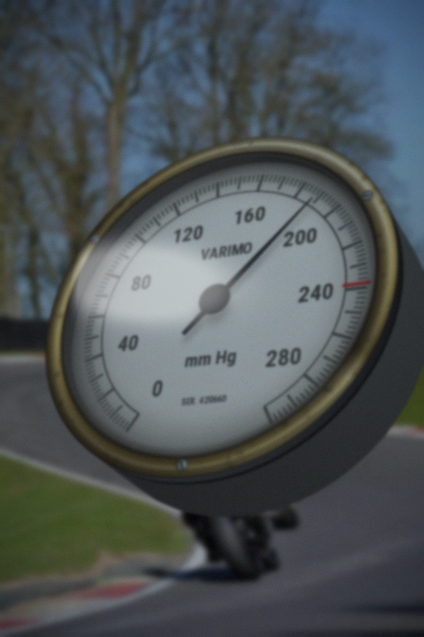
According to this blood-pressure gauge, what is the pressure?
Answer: 190 mmHg
